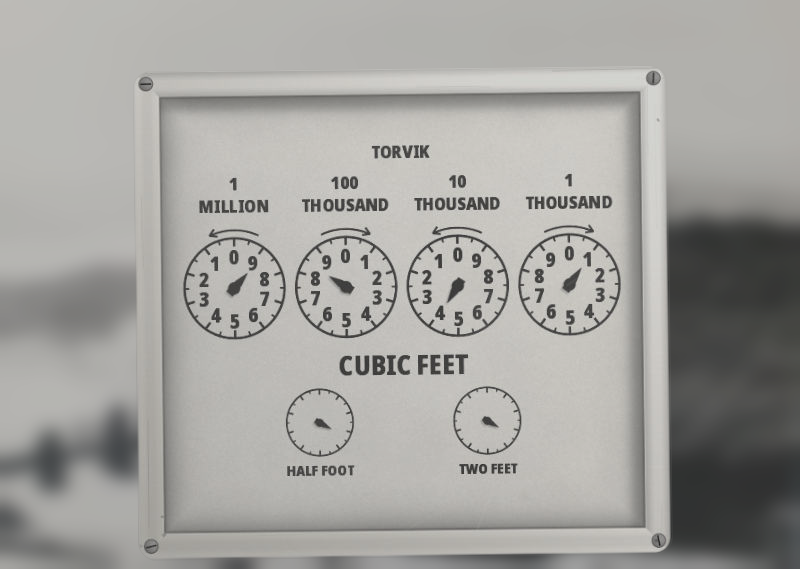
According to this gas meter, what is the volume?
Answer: 884100 ft³
